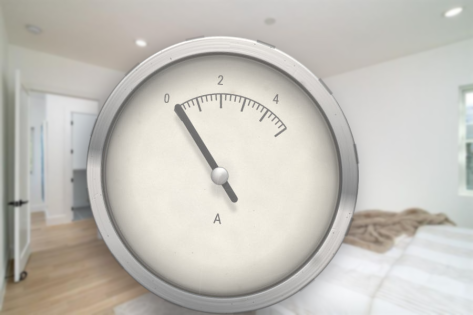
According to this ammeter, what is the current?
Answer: 0.2 A
